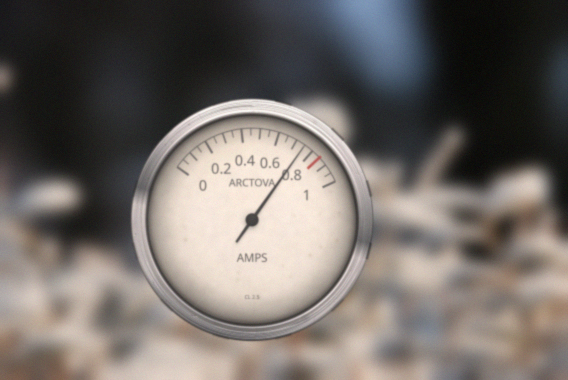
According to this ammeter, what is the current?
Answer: 0.75 A
